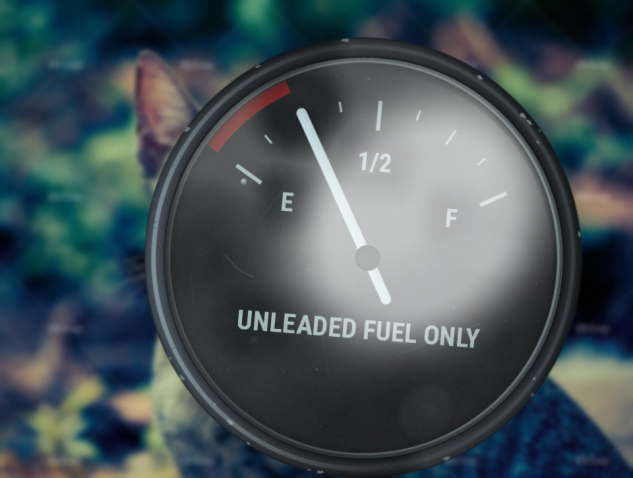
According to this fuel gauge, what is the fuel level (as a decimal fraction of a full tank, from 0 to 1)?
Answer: 0.25
